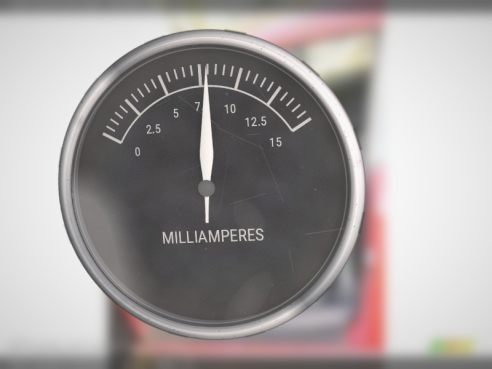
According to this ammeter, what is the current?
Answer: 8 mA
